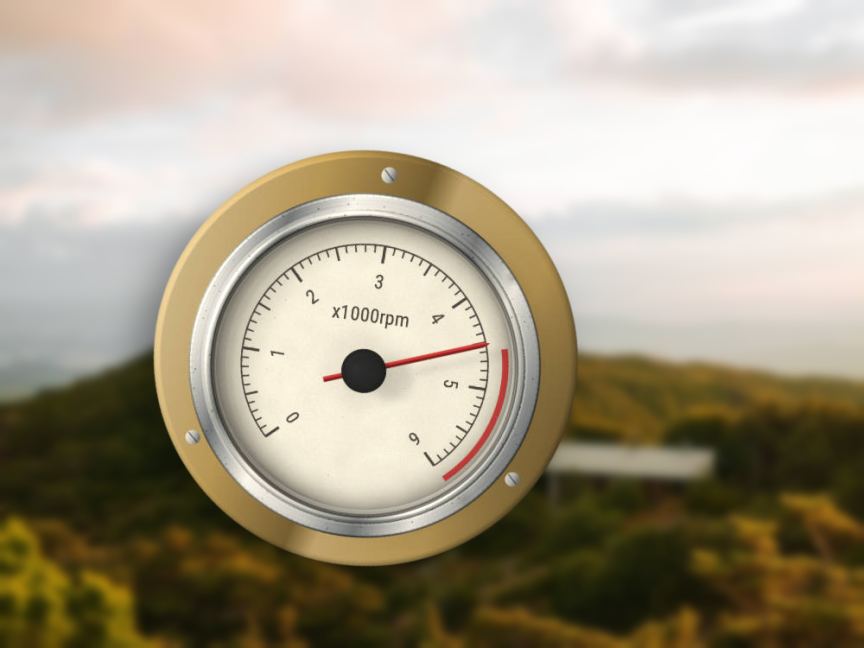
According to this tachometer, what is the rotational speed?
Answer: 4500 rpm
